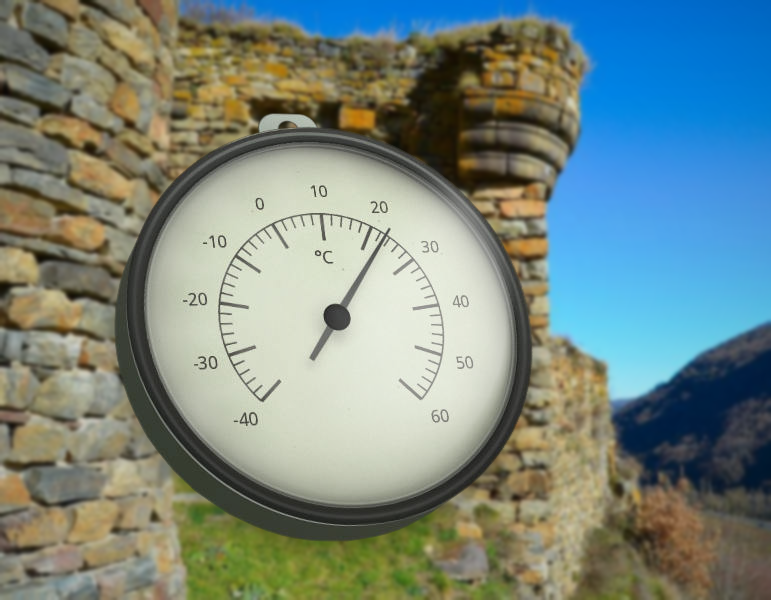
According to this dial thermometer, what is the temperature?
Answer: 23 °C
